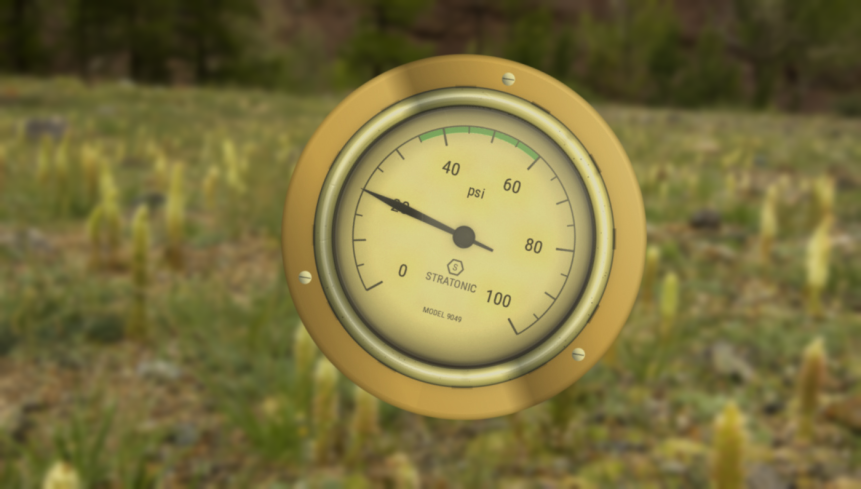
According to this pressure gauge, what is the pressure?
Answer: 20 psi
